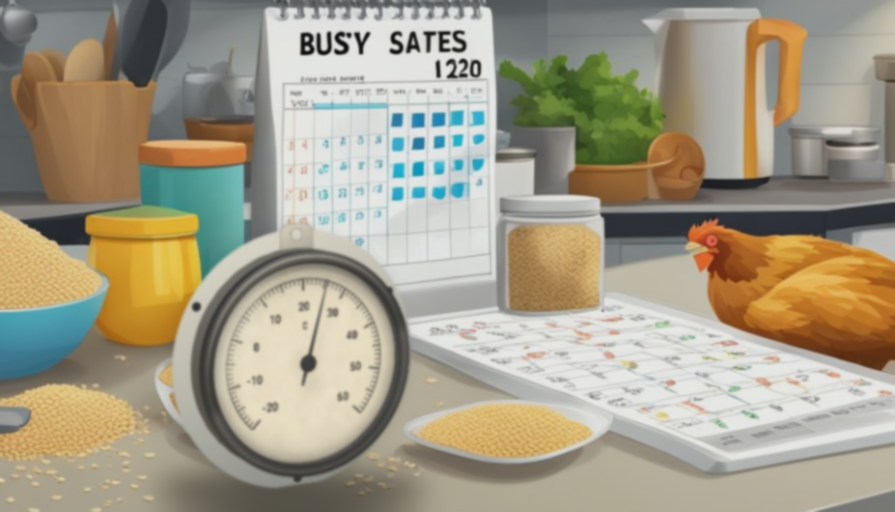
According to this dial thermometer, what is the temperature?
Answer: 25 °C
